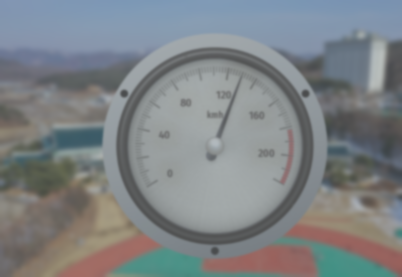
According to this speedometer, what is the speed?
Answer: 130 km/h
